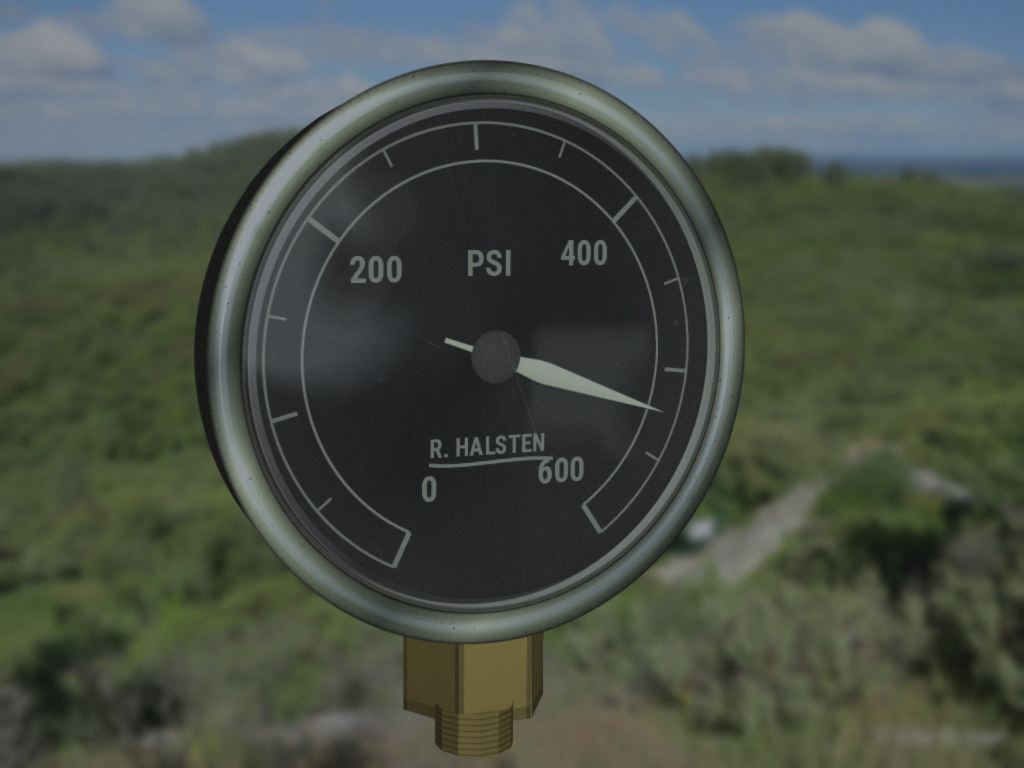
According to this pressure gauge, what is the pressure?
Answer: 525 psi
